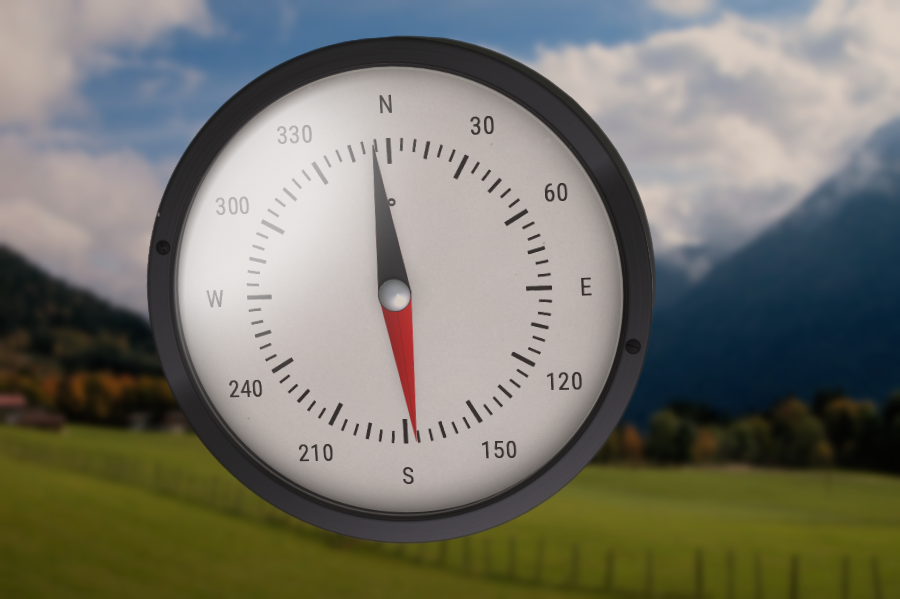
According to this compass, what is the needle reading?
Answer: 175 °
